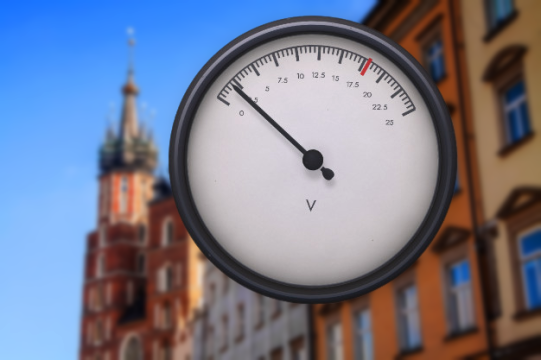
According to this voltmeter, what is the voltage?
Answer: 2 V
